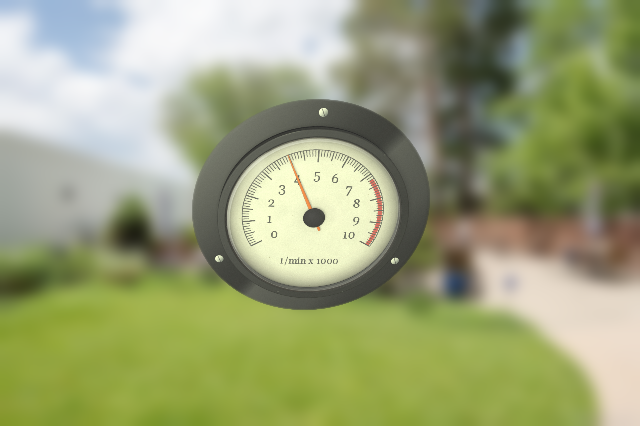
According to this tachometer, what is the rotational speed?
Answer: 4000 rpm
